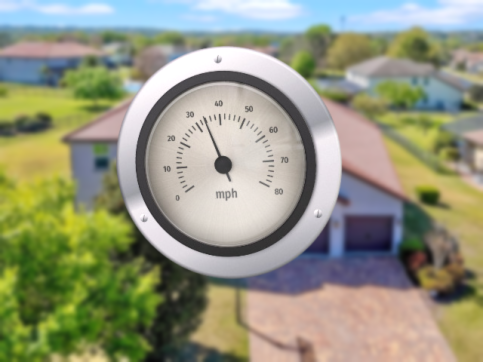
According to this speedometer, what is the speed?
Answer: 34 mph
